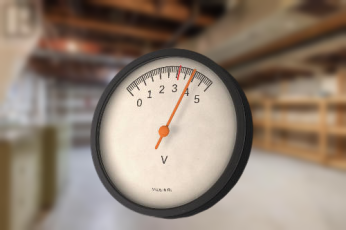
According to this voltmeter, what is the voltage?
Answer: 4 V
